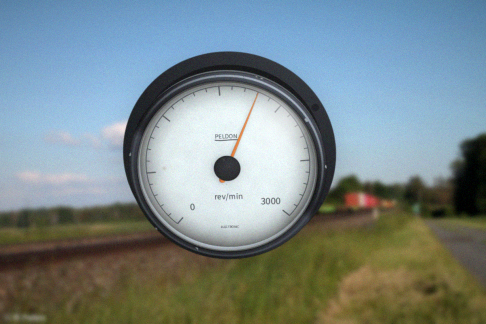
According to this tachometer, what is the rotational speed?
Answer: 1800 rpm
